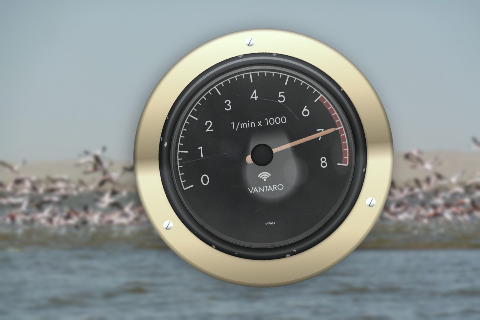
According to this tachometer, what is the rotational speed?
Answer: 7000 rpm
